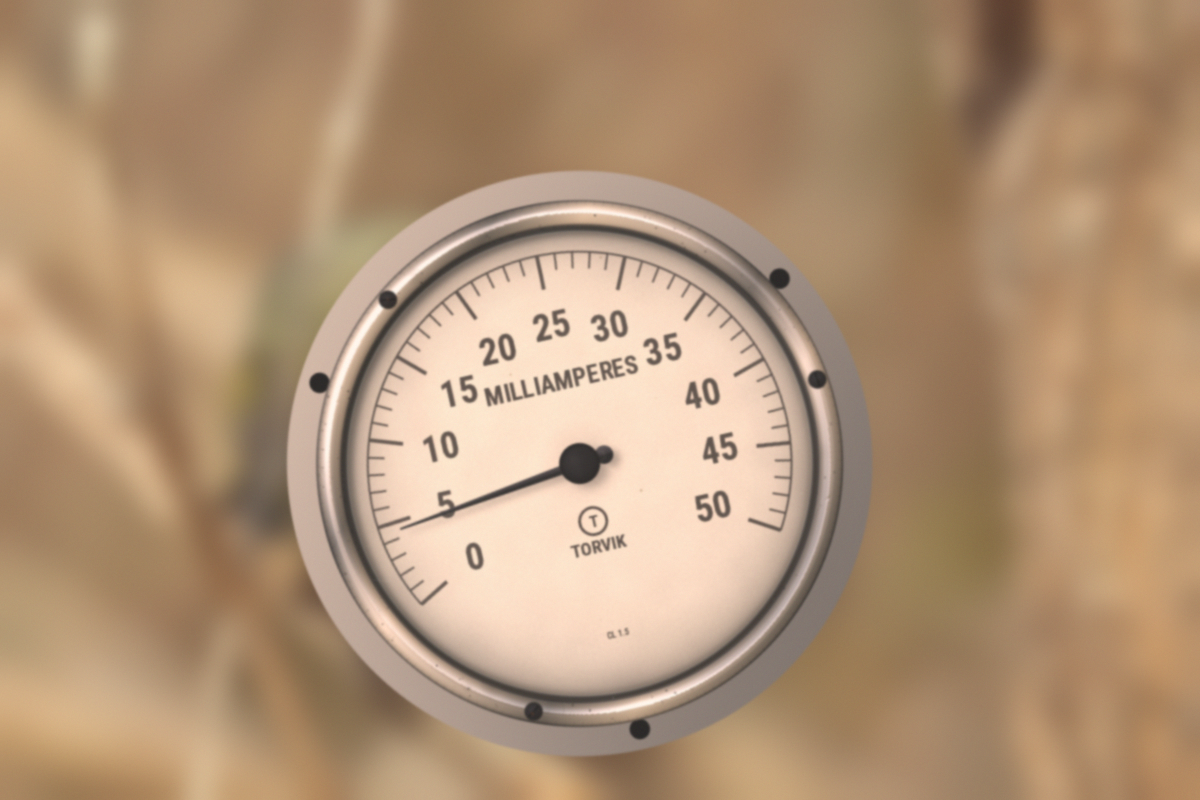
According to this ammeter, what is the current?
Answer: 4.5 mA
